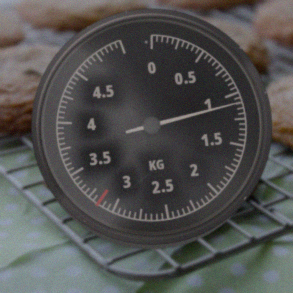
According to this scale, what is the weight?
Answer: 1.1 kg
